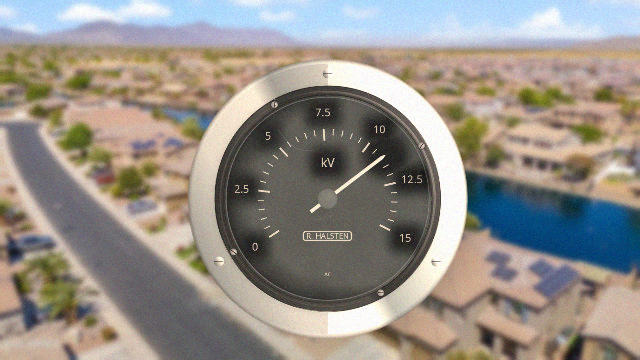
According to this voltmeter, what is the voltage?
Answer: 11 kV
